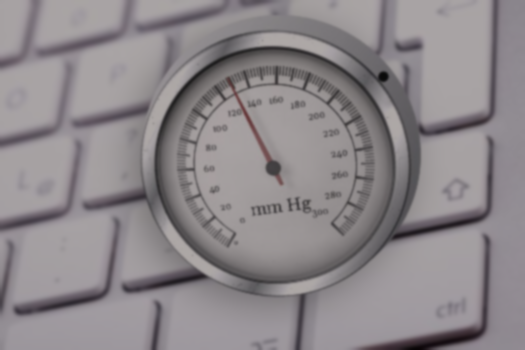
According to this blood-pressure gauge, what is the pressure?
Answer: 130 mmHg
